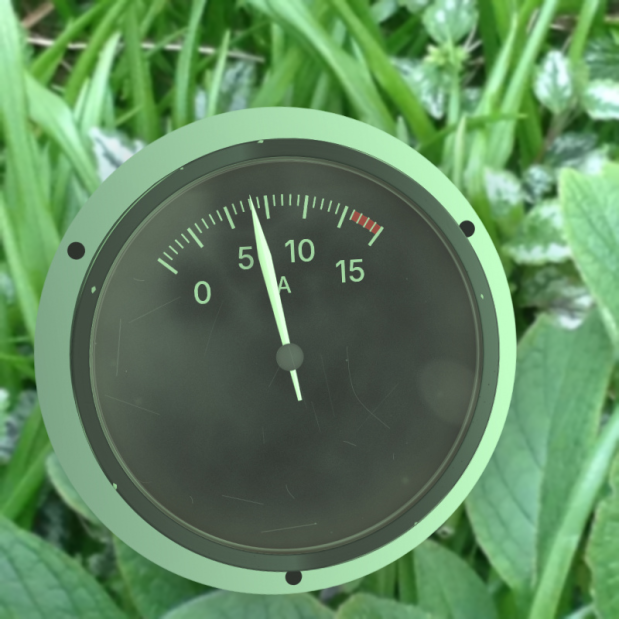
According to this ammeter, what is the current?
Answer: 6.5 A
